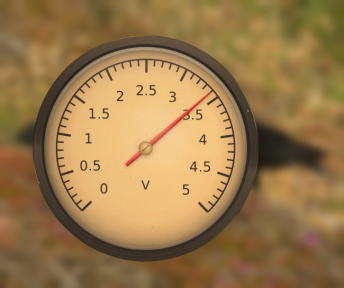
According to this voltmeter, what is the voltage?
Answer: 3.4 V
